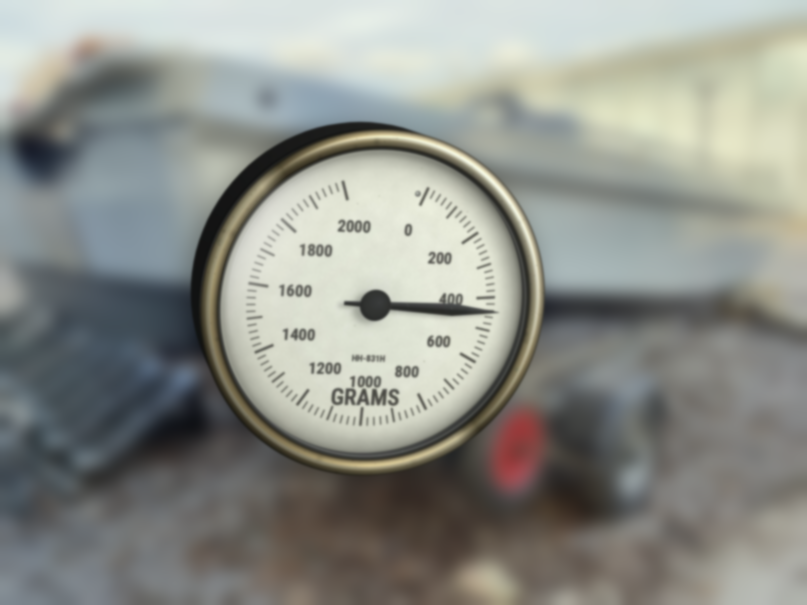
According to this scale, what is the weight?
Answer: 440 g
